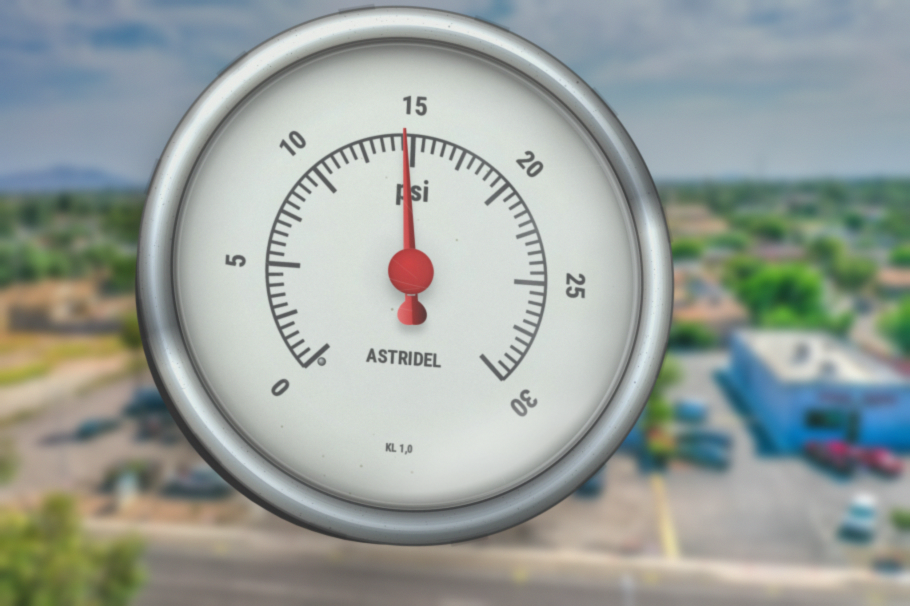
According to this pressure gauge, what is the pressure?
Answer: 14.5 psi
